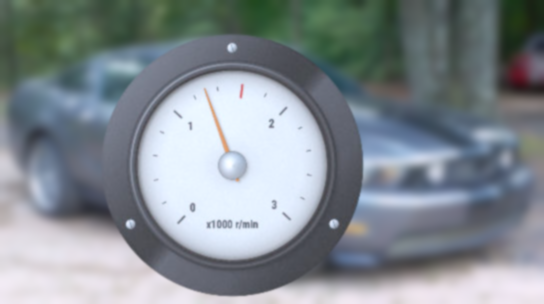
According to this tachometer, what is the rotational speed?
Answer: 1300 rpm
